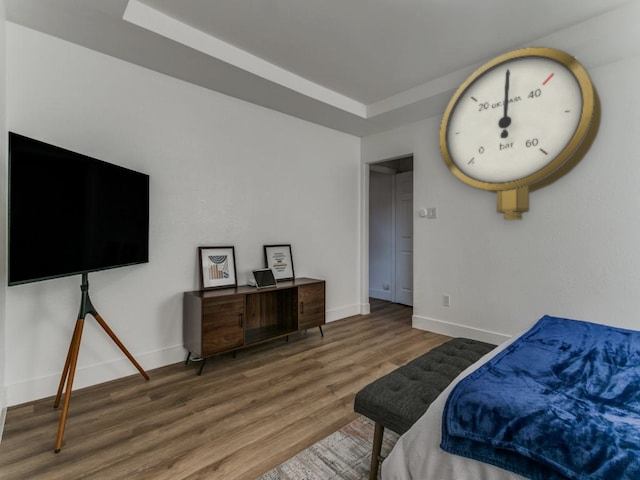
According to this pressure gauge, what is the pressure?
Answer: 30 bar
